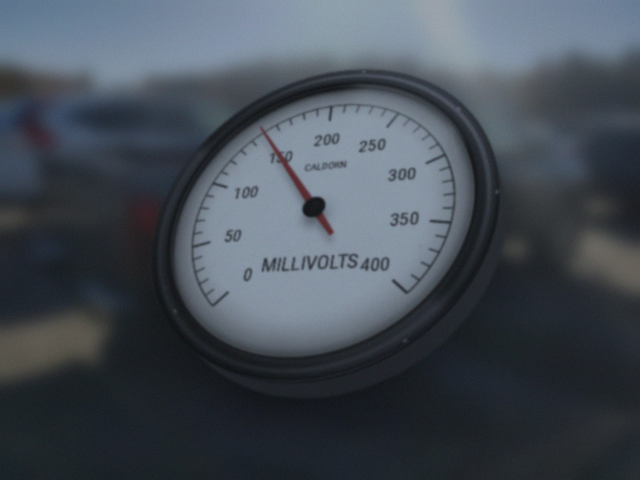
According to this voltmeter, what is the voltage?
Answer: 150 mV
